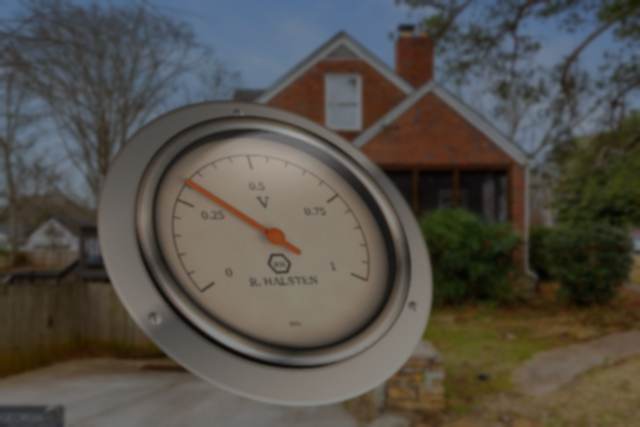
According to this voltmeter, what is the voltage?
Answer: 0.3 V
